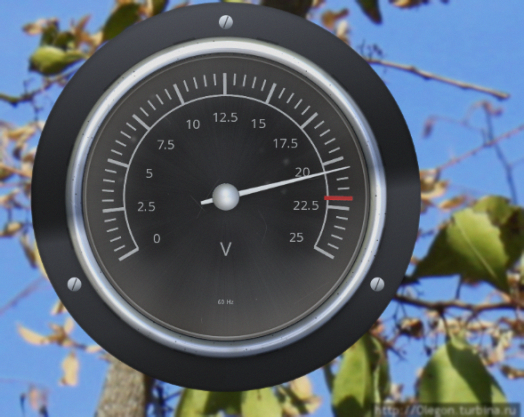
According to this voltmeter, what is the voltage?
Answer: 20.5 V
